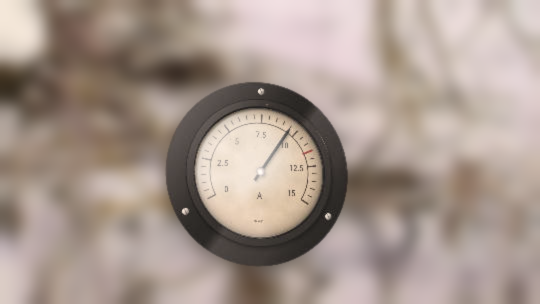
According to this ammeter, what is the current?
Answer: 9.5 A
